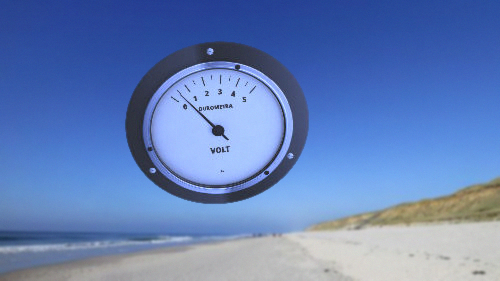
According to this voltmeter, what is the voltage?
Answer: 0.5 V
